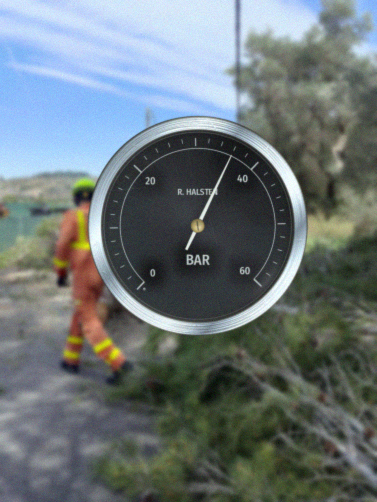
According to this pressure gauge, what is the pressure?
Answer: 36 bar
